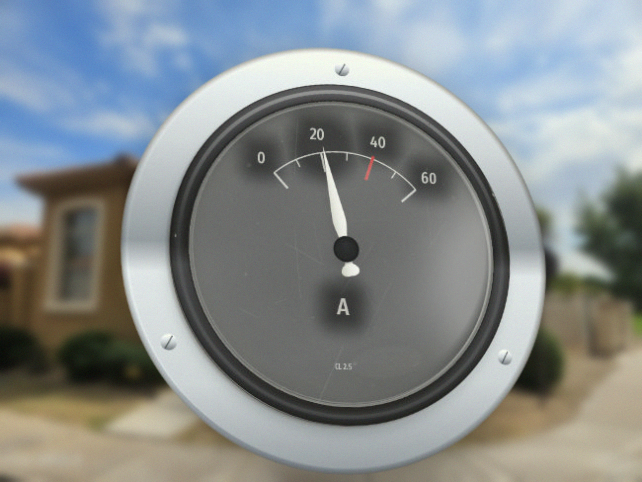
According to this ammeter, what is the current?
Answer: 20 A
